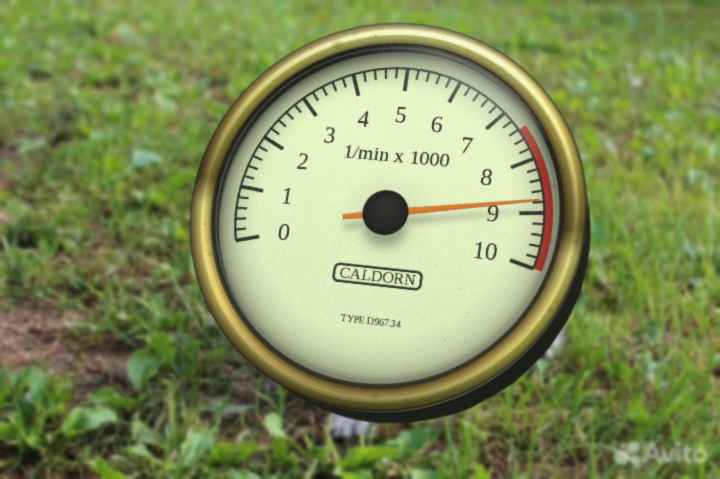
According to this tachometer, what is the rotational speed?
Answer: 8800 rpm
